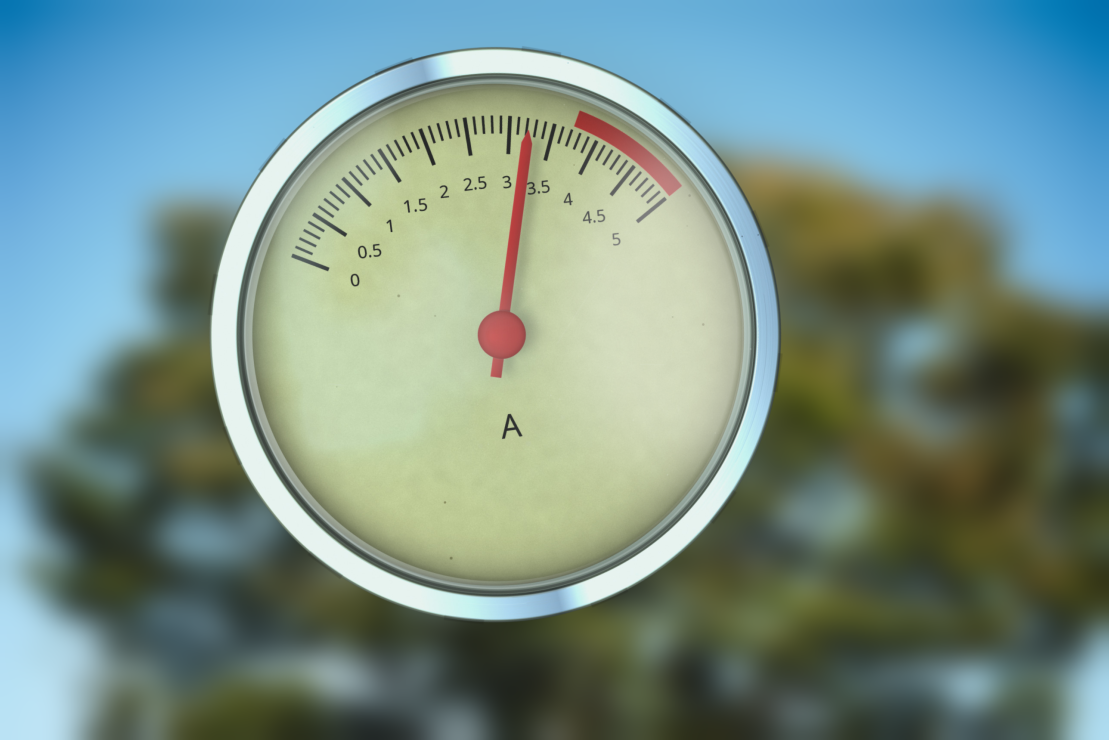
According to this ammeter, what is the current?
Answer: 3.2 A
